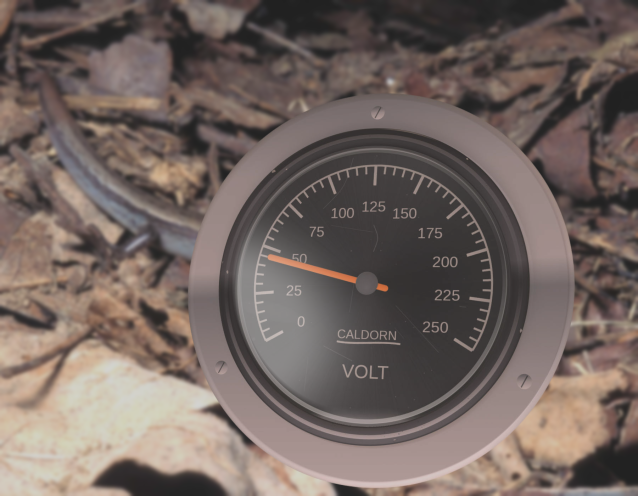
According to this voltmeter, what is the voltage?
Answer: 45 V
